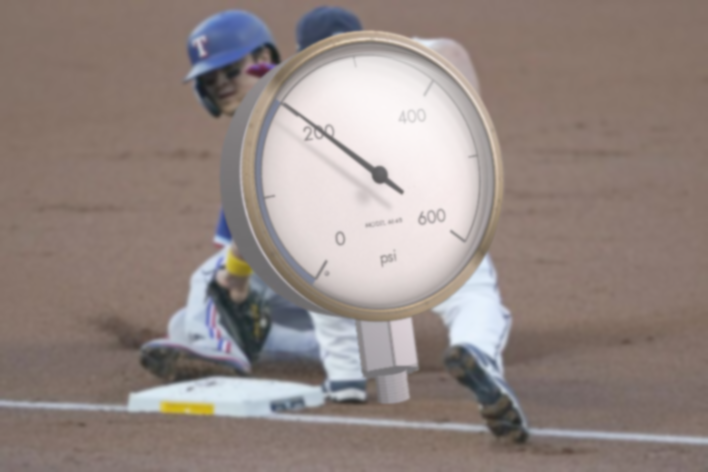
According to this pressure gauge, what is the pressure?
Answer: 200 psi
